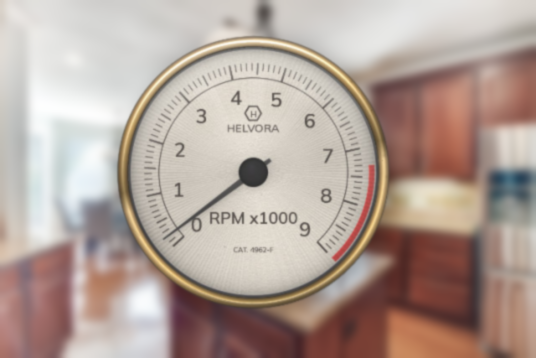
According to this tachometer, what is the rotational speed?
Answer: 200 rpm
